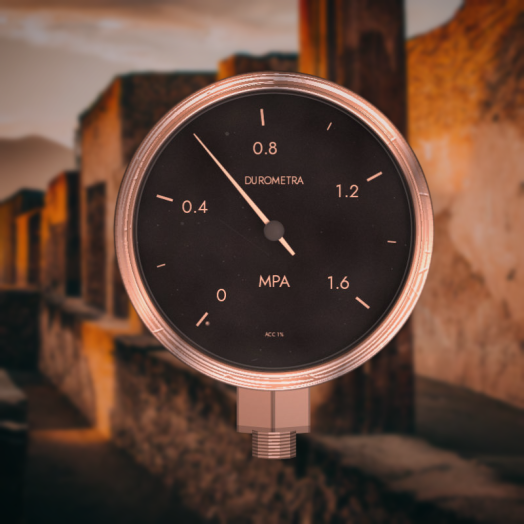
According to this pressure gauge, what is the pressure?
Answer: 0.6 MPa
